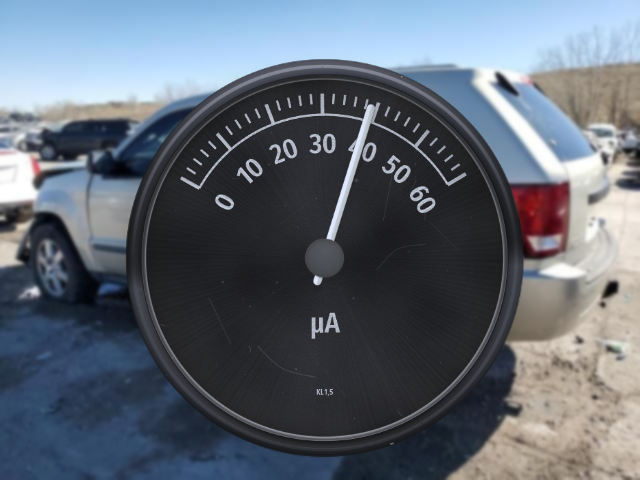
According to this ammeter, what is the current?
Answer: 39 µA
